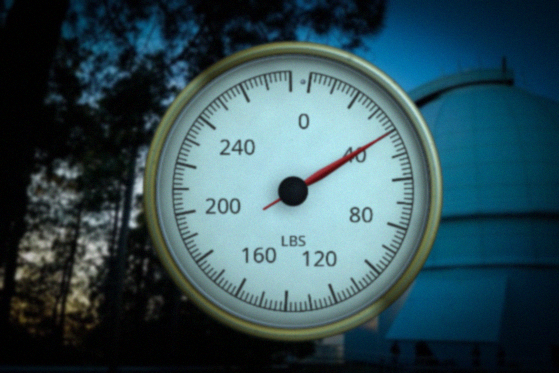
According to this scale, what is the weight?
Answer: 40 lb
